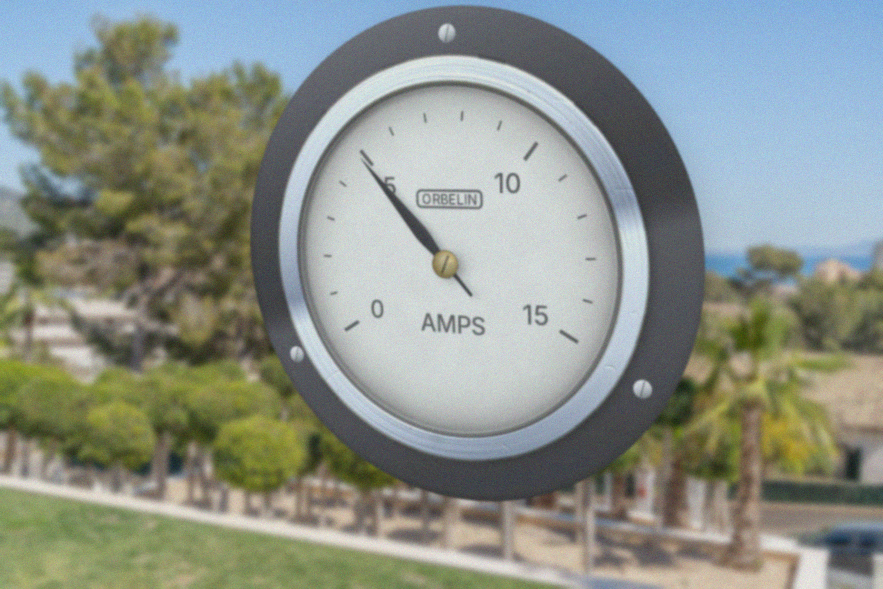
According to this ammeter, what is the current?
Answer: 5 A
